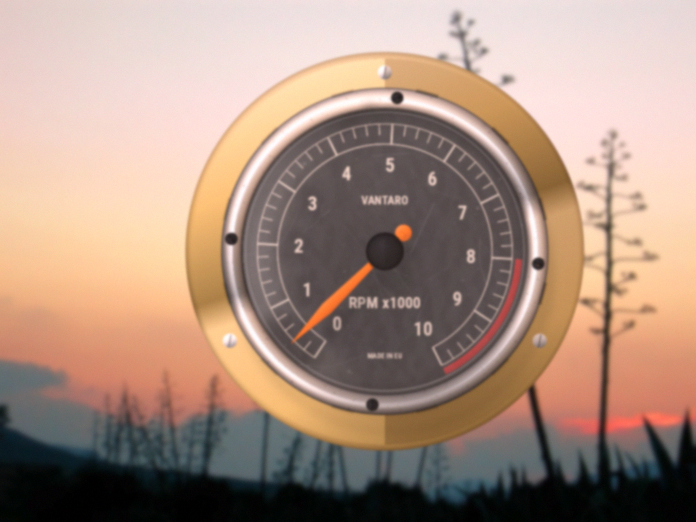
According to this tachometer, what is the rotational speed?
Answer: 400 rpm
